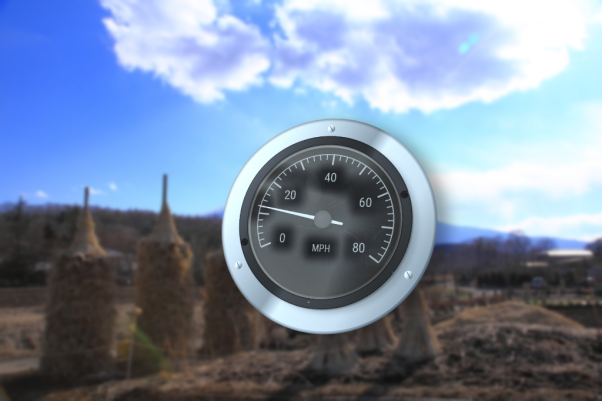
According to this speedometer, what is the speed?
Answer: 12 mph
